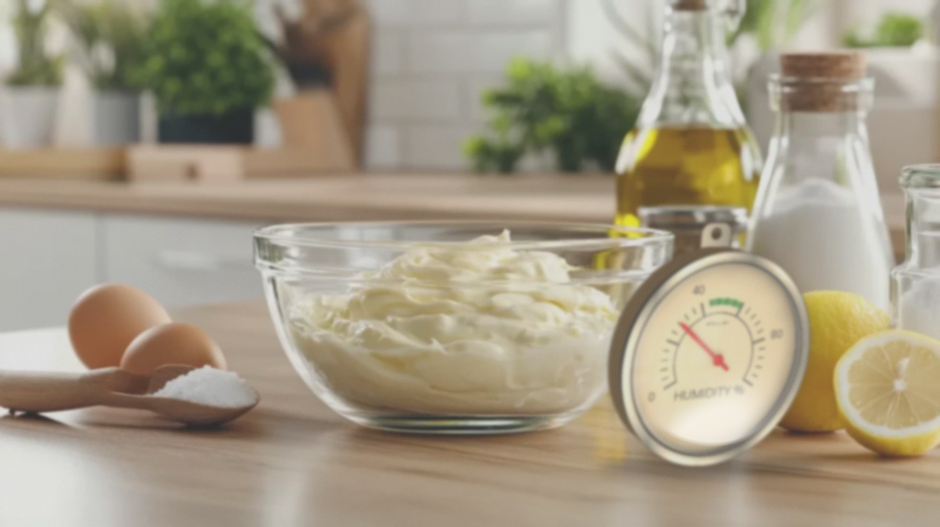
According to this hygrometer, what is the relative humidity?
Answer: 28 %
